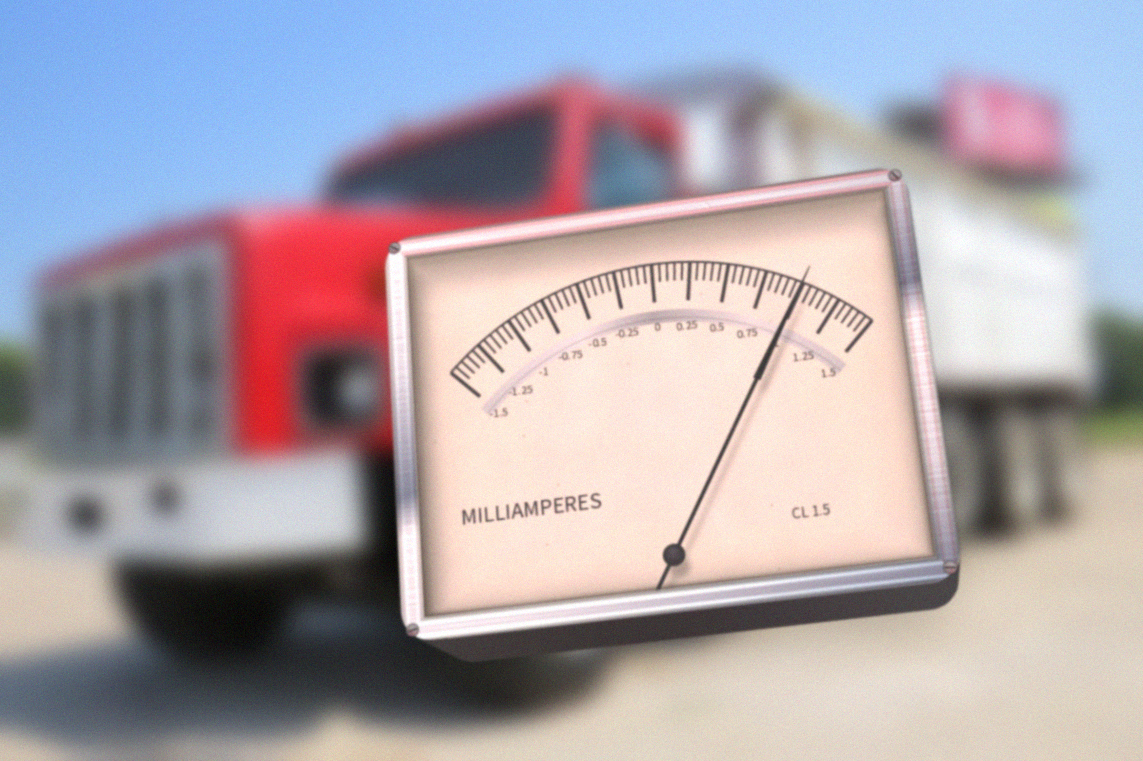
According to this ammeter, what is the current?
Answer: 1 mA
